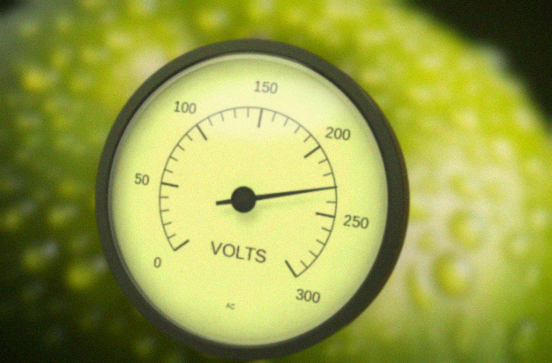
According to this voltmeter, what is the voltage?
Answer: 230 V
